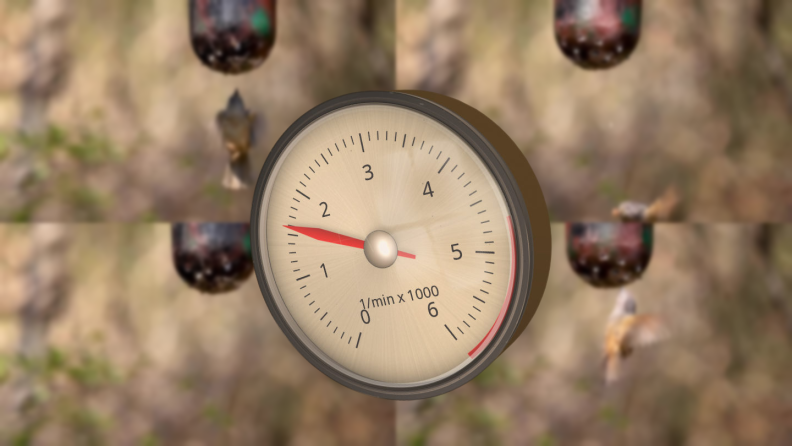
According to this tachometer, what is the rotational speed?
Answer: 1600 rpm
